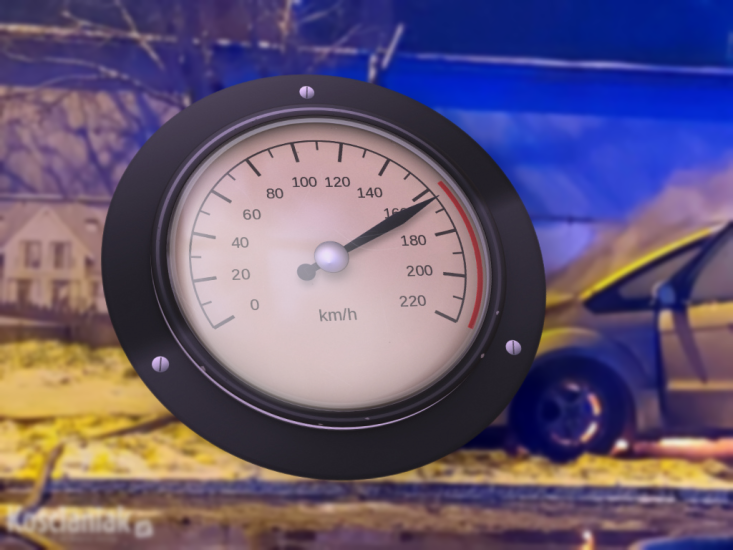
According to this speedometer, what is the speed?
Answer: 165 km/h
